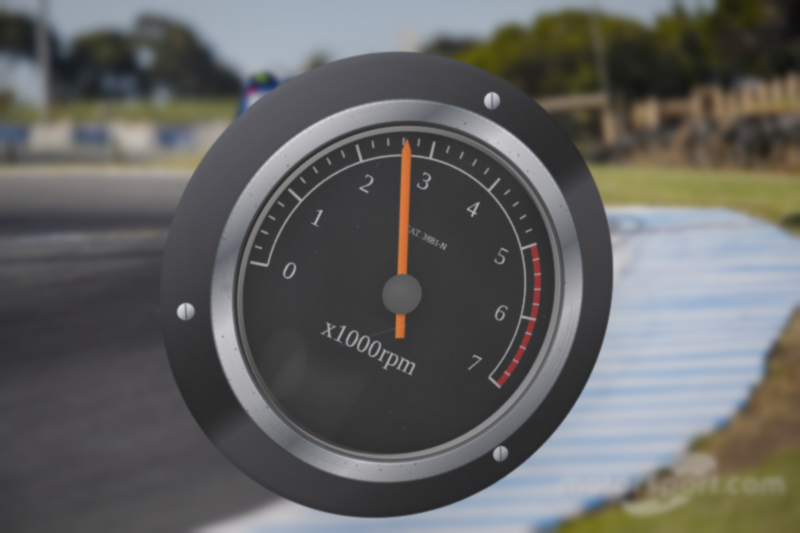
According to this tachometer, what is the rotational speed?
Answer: 2600 rpm
